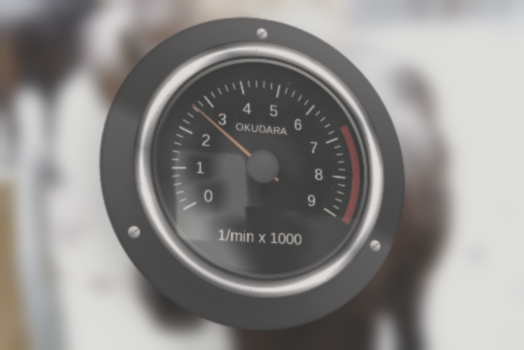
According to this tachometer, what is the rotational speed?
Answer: 2600 rpm
